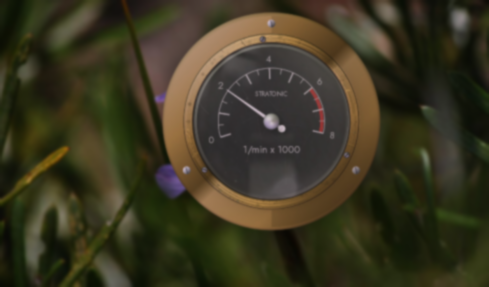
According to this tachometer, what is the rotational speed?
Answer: 2000 rpm
